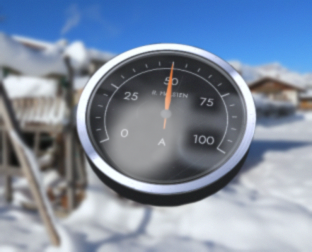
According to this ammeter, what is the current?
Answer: 50 A
